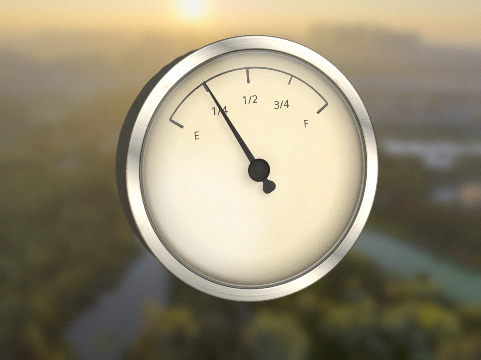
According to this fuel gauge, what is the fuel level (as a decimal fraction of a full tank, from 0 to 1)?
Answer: 0.25
